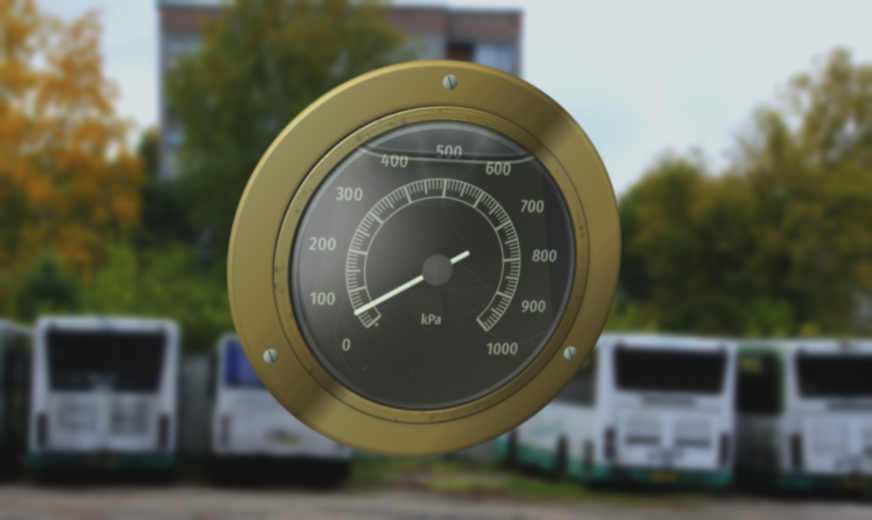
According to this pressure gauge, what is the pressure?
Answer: 50 kPa
